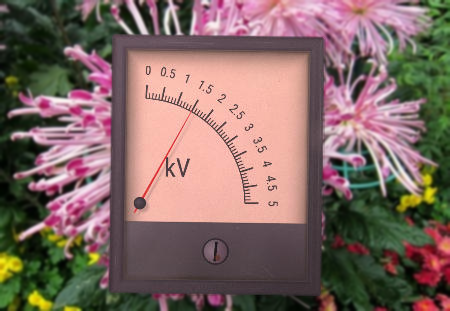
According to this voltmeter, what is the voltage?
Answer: 1.5 kV
